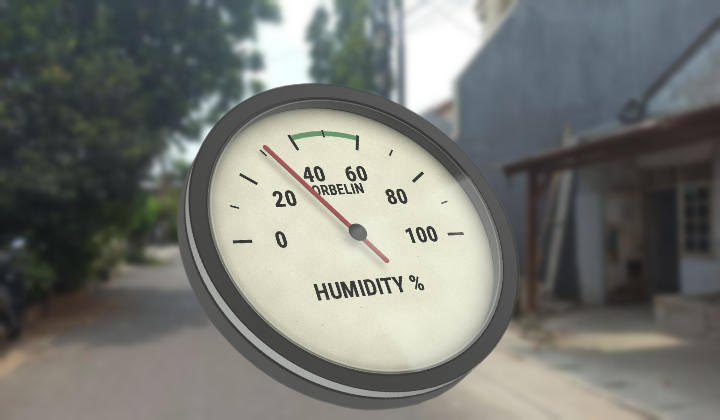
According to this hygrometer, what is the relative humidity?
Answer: 30 %
